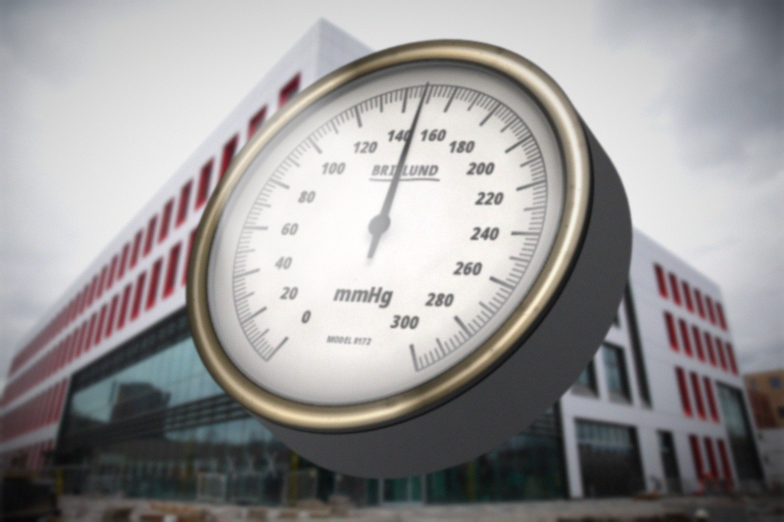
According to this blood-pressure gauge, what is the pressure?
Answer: 150 mmHg
